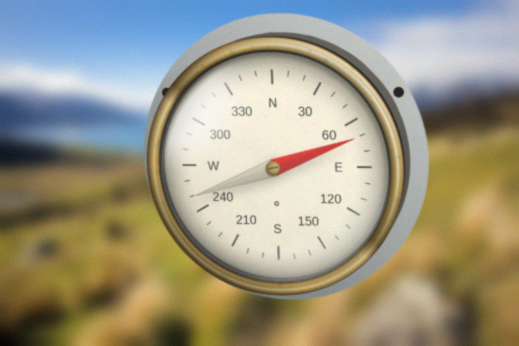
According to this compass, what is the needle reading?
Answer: 70 °
